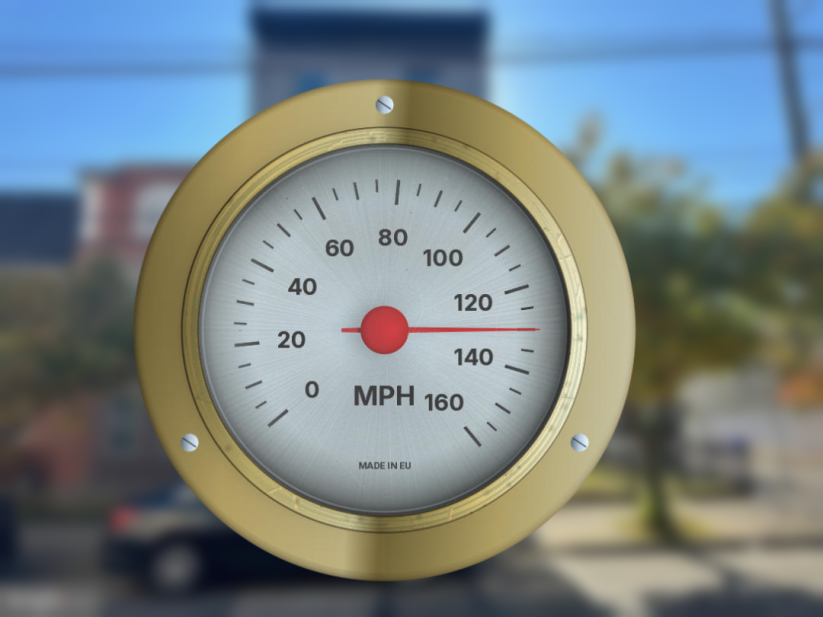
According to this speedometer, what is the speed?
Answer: 130 mph
